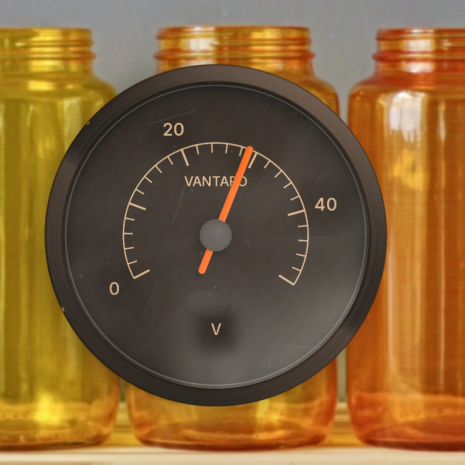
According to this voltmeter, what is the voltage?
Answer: 29 V
